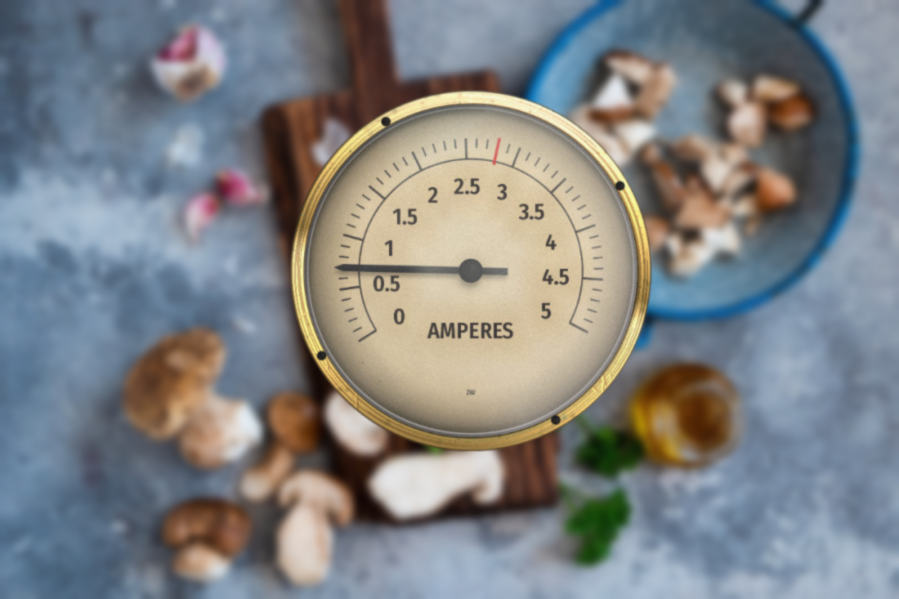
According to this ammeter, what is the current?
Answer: 0.7 A
